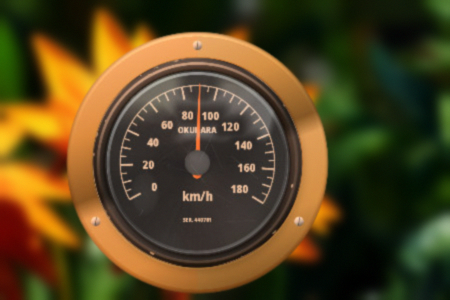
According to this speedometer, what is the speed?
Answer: 90 km/h
